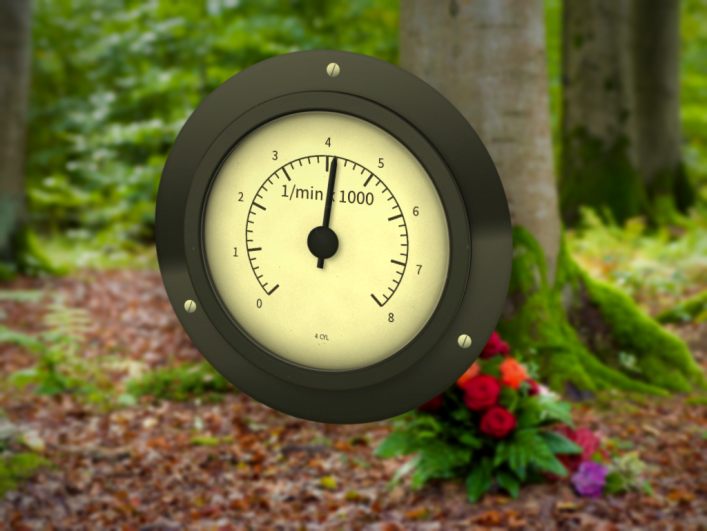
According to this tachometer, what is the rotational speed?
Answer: 4200 rpm
